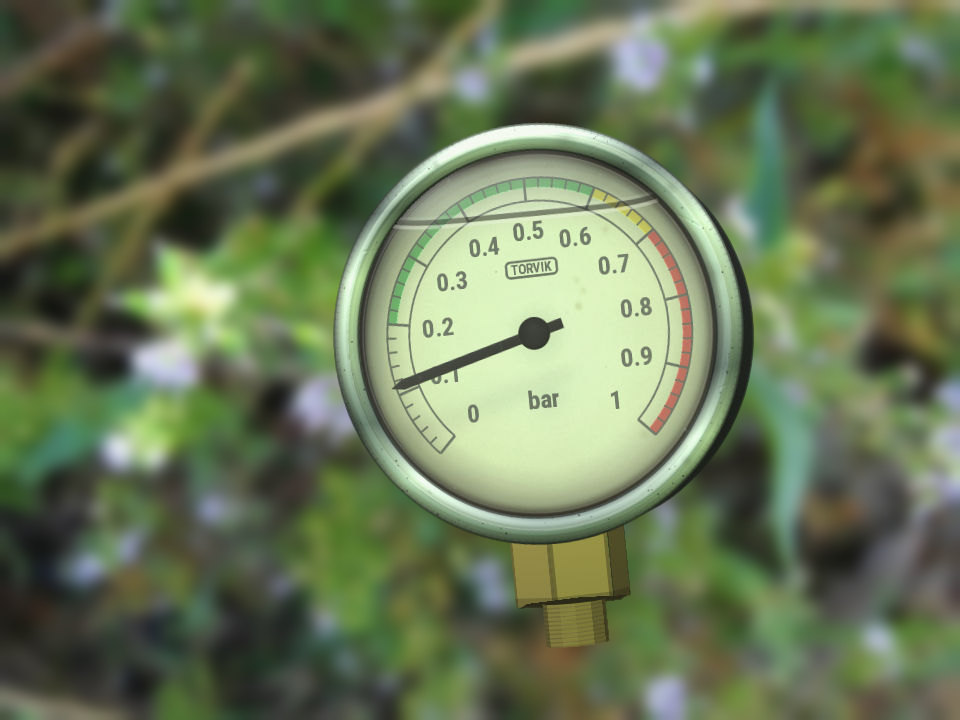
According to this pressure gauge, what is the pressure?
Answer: 0.11 bar
